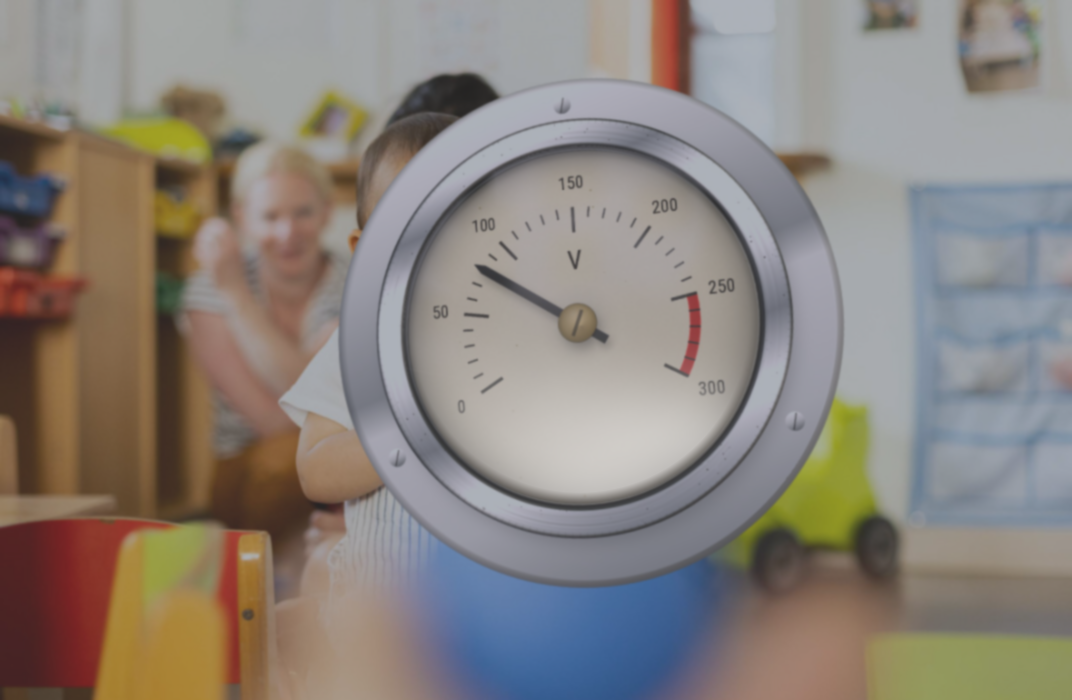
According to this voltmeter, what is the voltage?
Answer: 80 V
